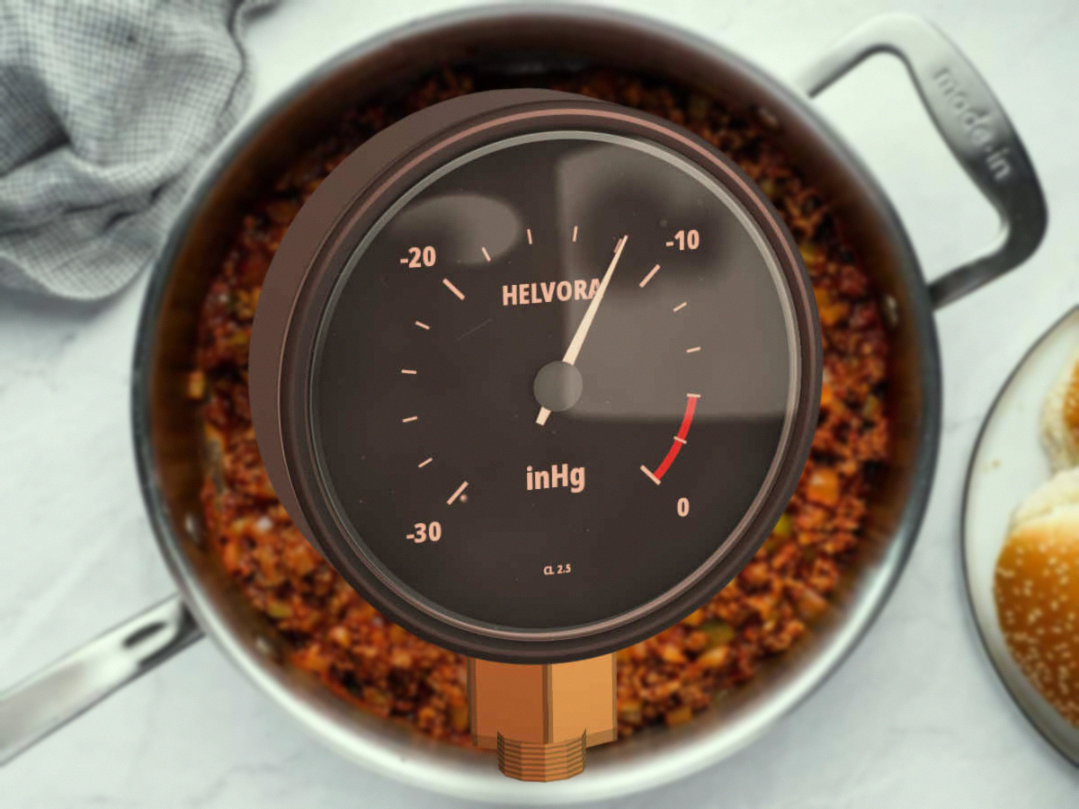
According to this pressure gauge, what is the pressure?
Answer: -12 inHg
